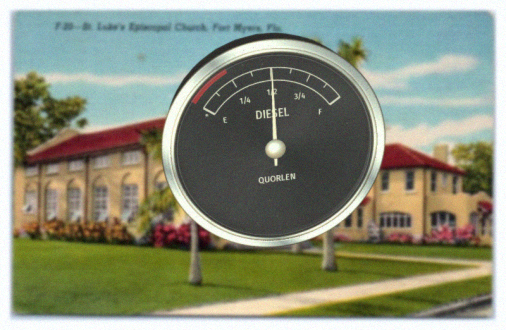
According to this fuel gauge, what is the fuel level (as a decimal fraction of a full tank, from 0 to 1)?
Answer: 0.5
